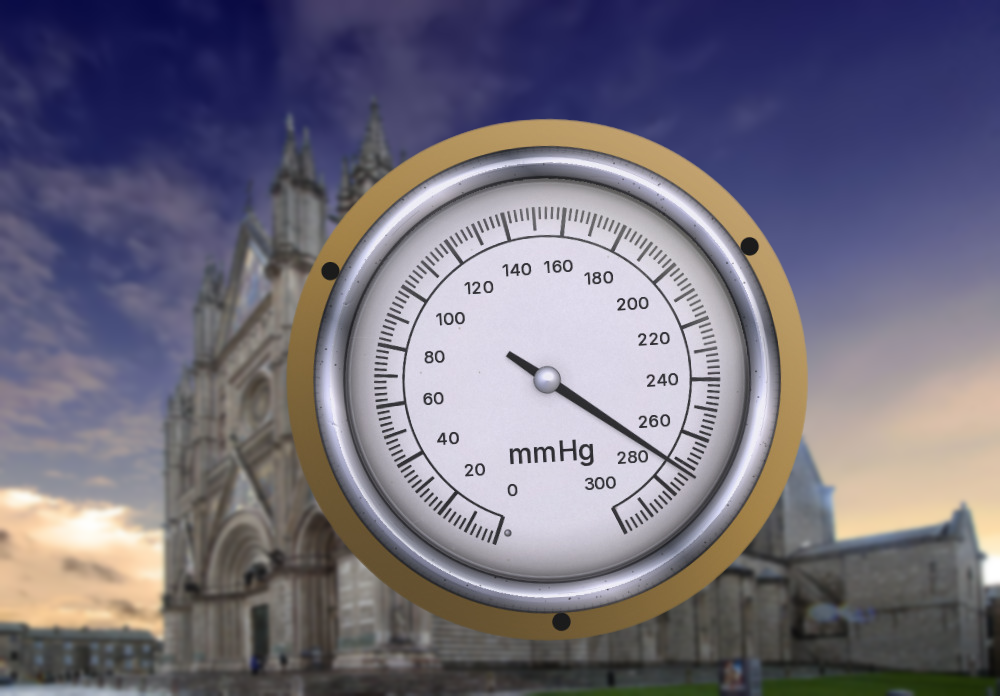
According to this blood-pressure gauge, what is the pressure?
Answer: 272 mmHg
